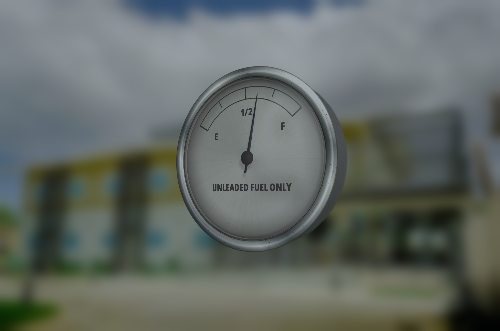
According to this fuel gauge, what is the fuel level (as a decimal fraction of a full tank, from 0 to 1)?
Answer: 0.625
